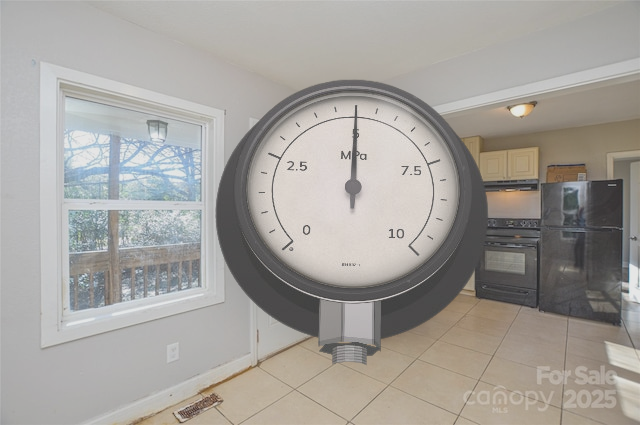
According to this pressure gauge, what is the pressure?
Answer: 5 MPa
